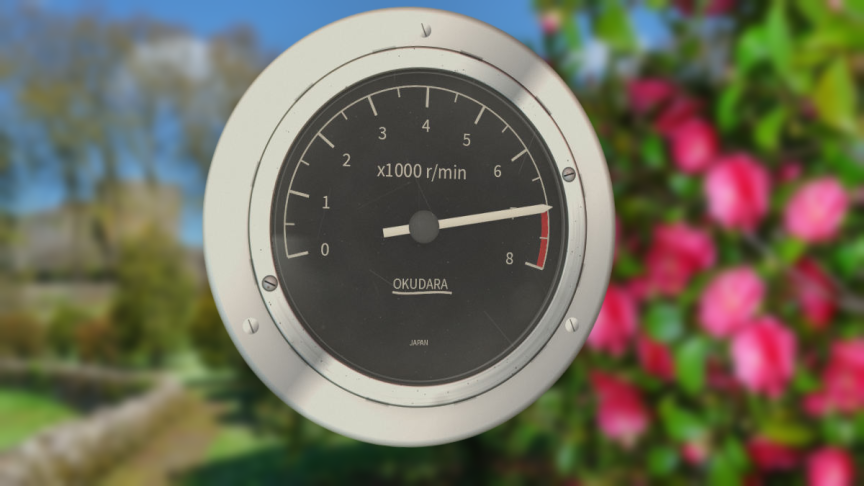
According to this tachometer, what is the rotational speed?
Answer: 7000 rpm
